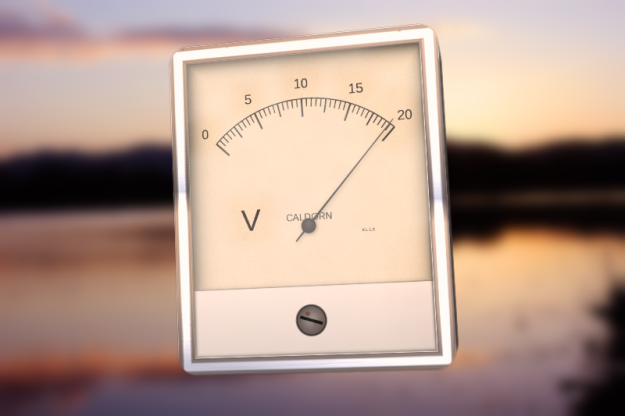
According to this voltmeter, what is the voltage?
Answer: 19.5 V
